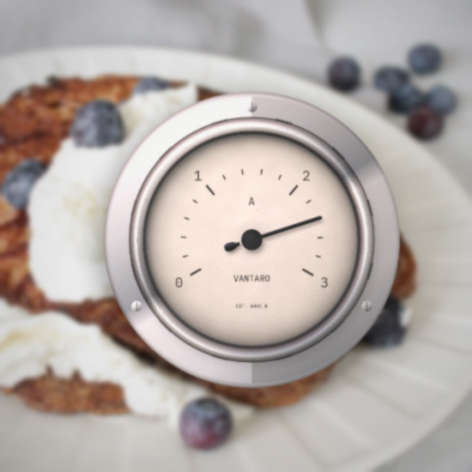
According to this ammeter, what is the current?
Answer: 2.4 A
